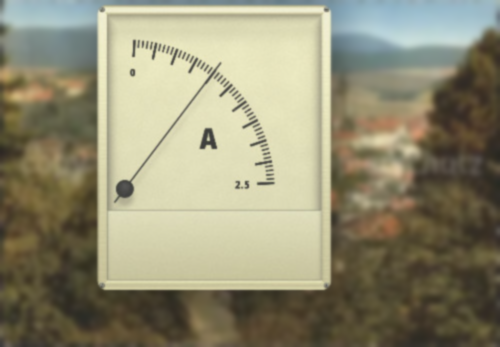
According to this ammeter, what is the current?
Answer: 1 A
